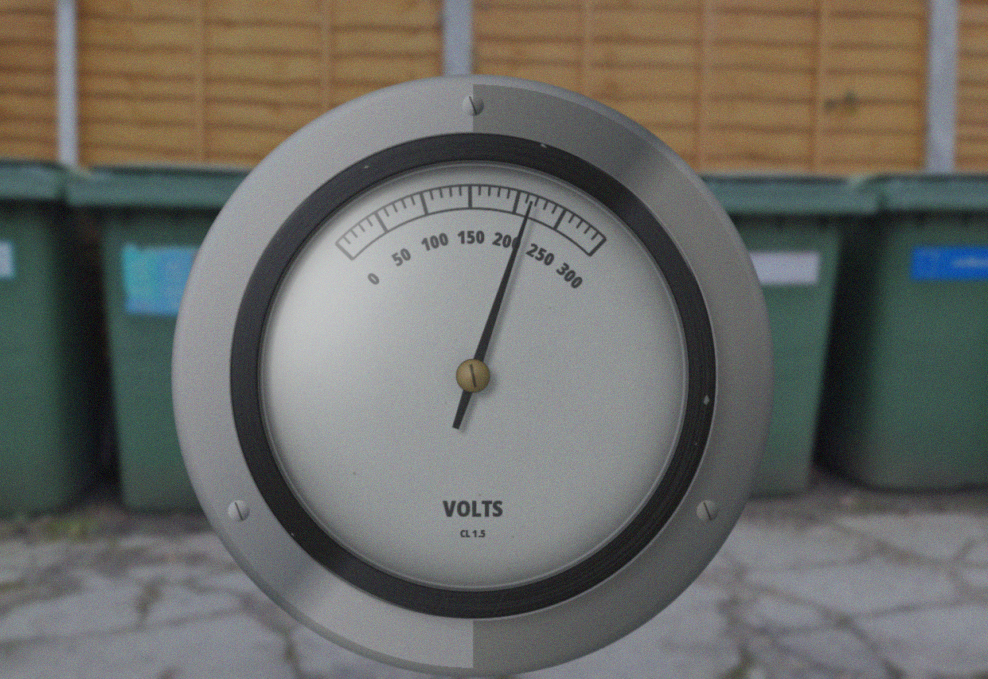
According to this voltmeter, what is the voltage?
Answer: 215 V
